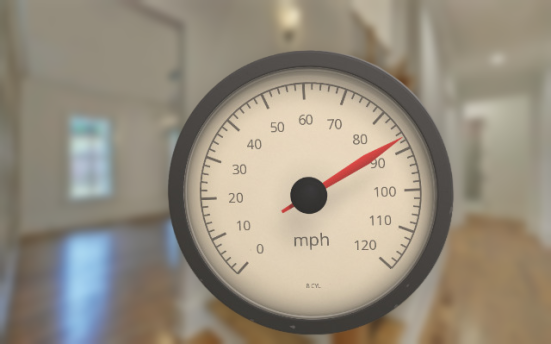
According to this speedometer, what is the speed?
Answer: 87 mph
